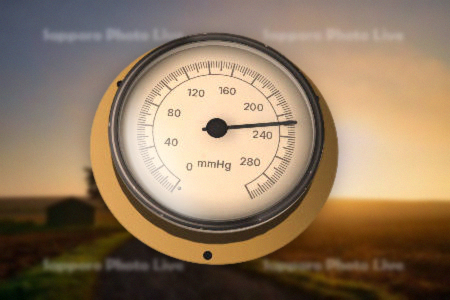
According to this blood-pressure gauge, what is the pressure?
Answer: 230 mmHg
